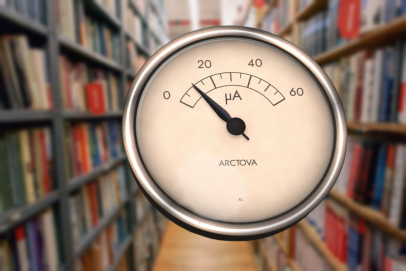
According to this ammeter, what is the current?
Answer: 10 µA
